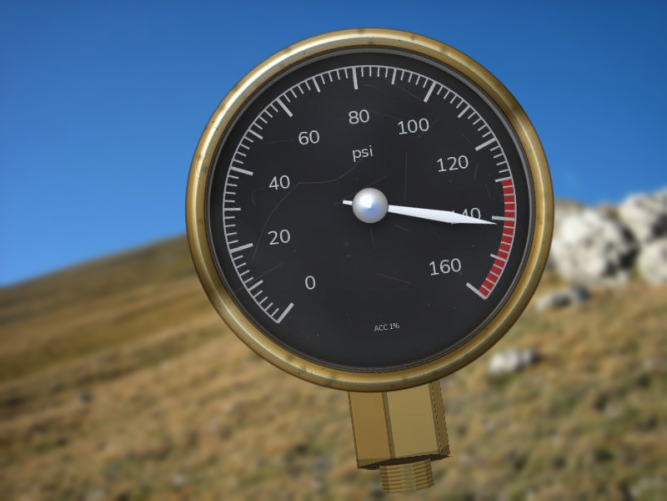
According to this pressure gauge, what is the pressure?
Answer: 142 psi
